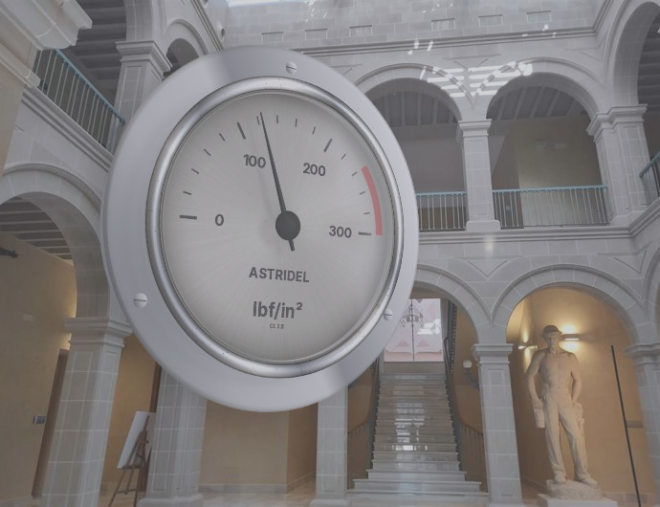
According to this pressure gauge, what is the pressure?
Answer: 120 psi
